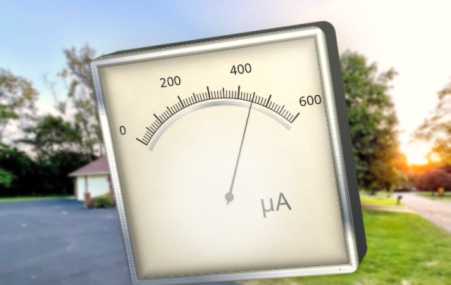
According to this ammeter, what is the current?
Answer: 450 µA
